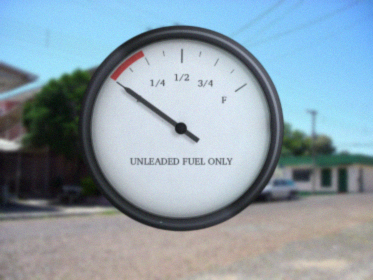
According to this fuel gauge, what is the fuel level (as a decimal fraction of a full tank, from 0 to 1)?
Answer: 0
